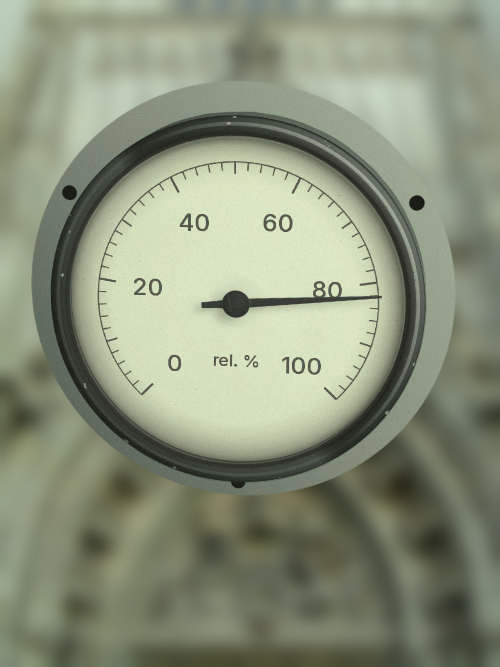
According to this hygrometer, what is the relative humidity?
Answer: 82 %
